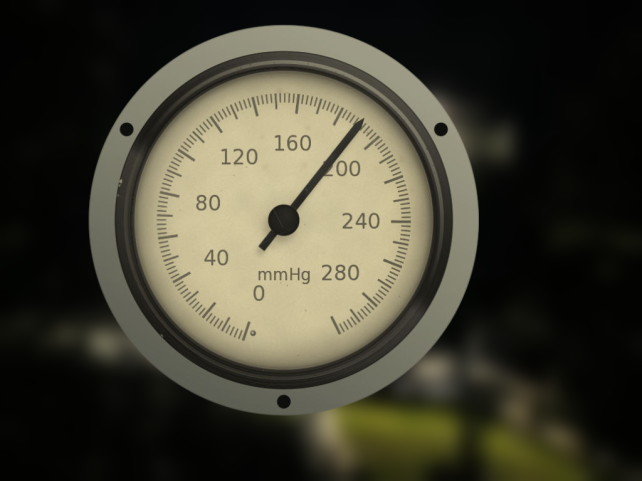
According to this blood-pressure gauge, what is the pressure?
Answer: 190 mmHg
